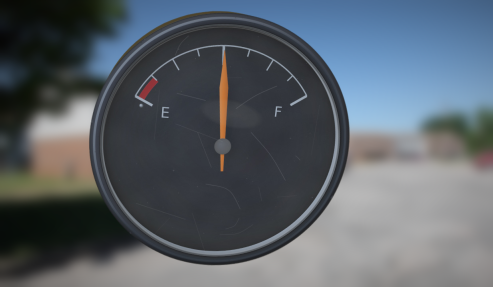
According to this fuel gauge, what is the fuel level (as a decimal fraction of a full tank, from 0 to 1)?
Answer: 0.5
